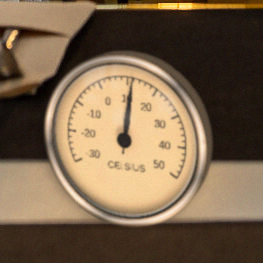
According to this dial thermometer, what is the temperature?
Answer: 12 °C
